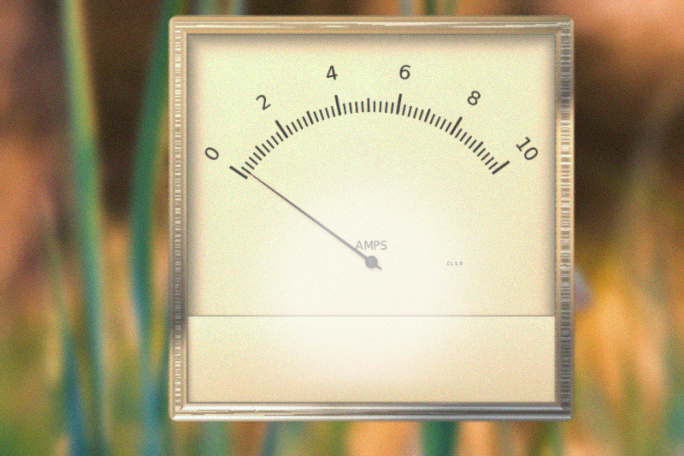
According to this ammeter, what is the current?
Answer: 0.2 A
